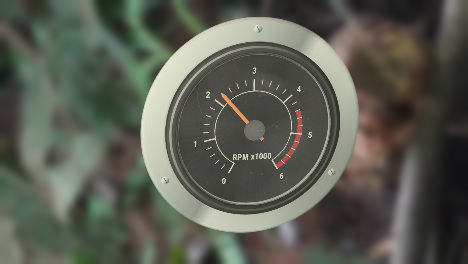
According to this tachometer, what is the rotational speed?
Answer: 2200 rpm
